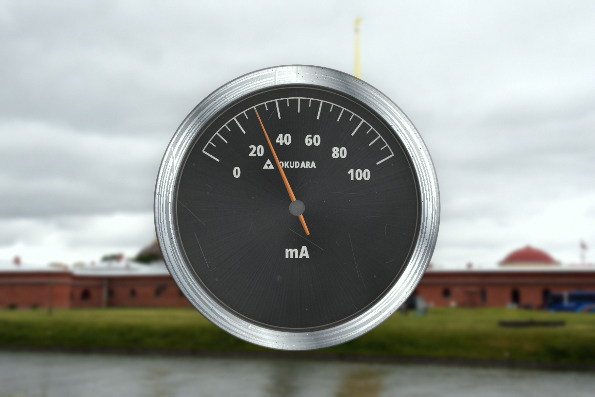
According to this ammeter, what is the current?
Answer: 30 mA
